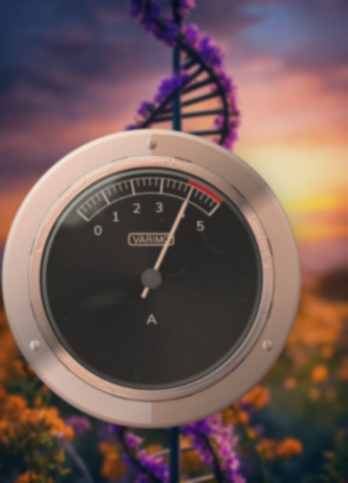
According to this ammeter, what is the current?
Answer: 4 A
